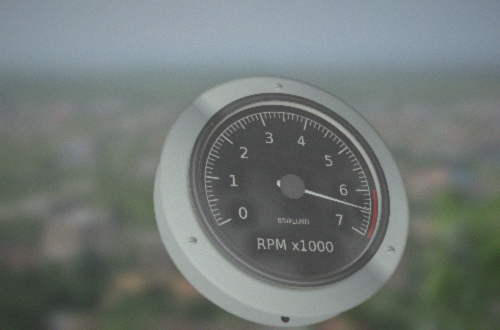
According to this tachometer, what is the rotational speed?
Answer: 6500 rpm
